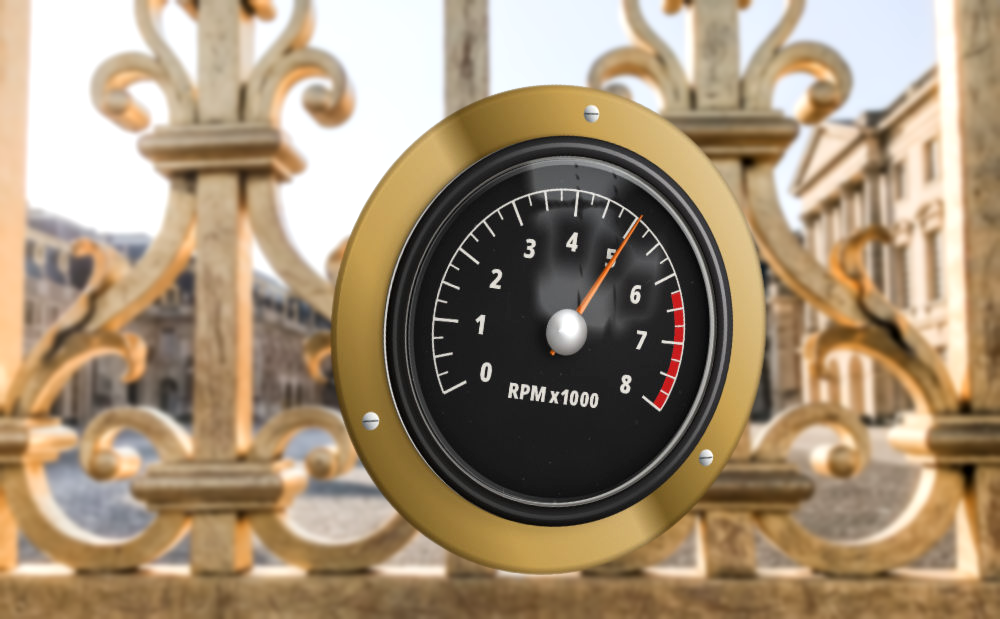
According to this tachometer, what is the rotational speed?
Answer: 5000 rpm
